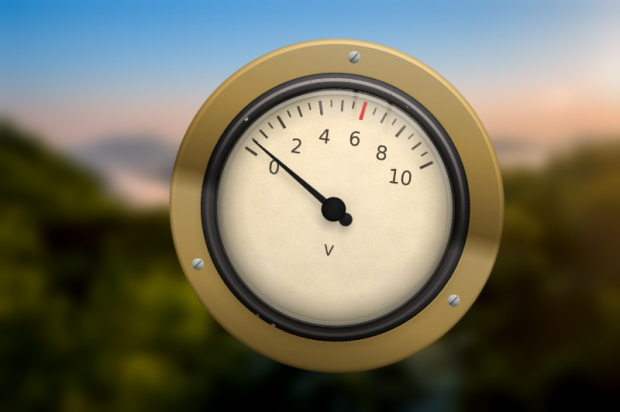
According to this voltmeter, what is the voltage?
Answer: 0.5 V
